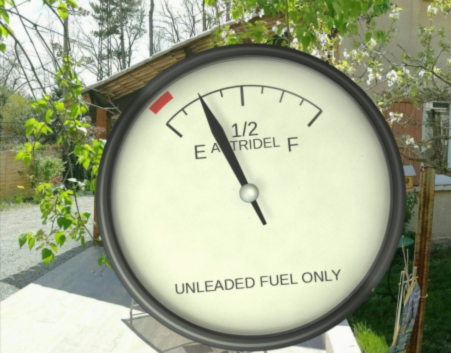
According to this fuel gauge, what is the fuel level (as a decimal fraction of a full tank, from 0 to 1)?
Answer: 0.25
